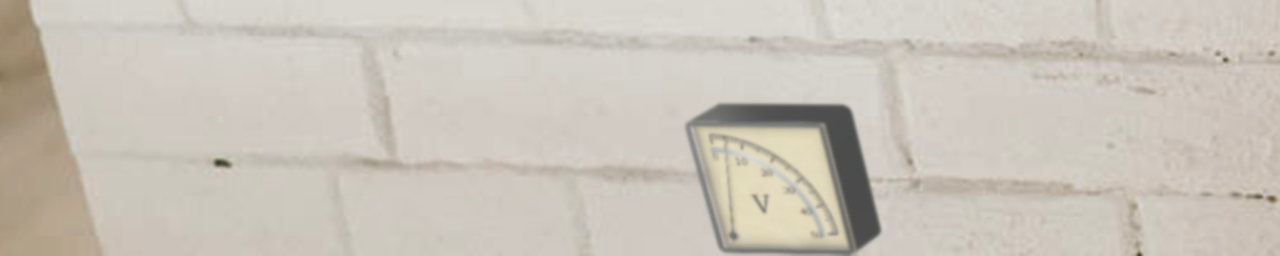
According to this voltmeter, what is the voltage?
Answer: 5 V
